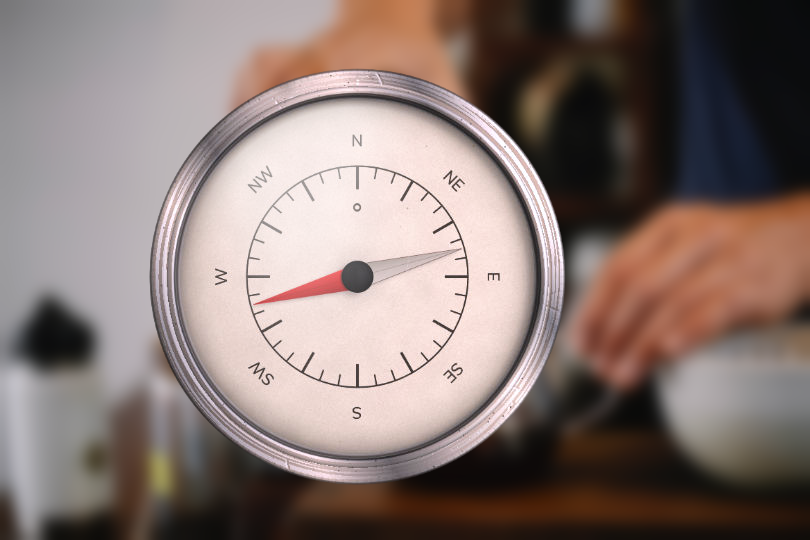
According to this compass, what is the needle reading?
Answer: 255 °
